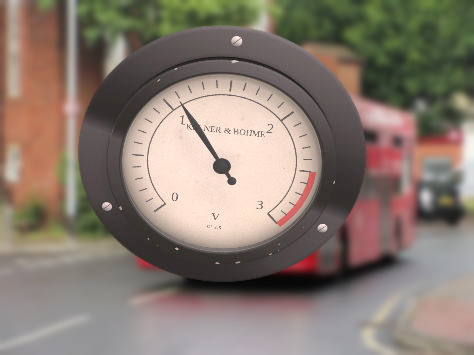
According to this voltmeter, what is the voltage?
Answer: 1.1 V
